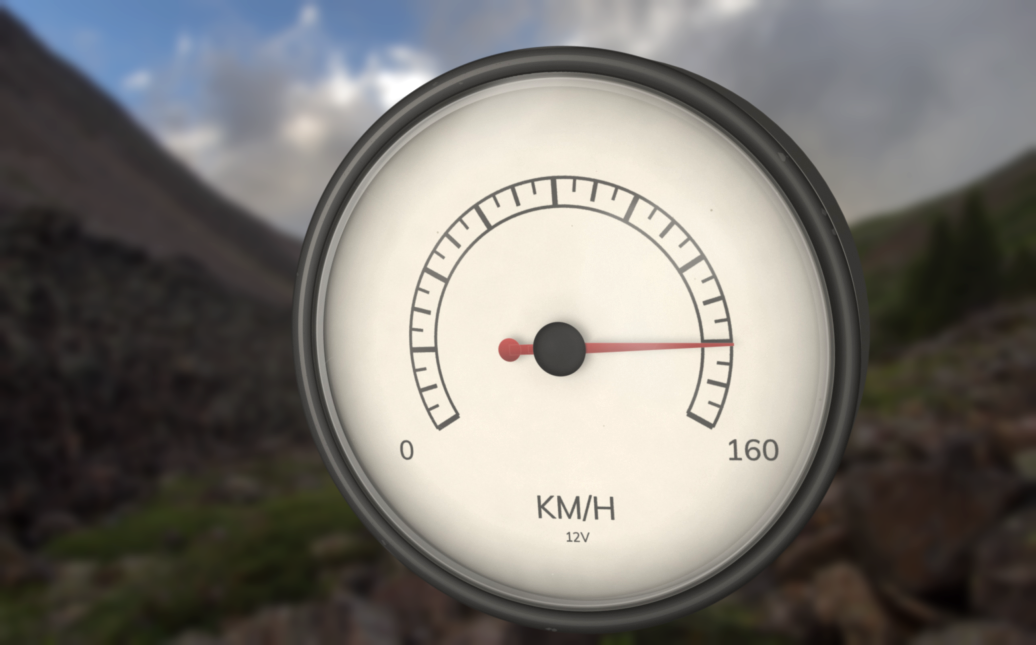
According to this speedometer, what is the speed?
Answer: 140 km/h
